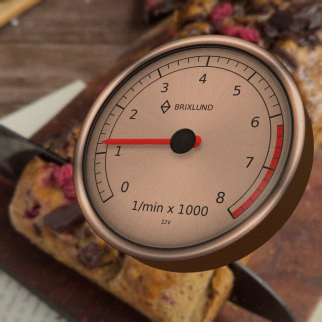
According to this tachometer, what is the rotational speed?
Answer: 1200 rpm
